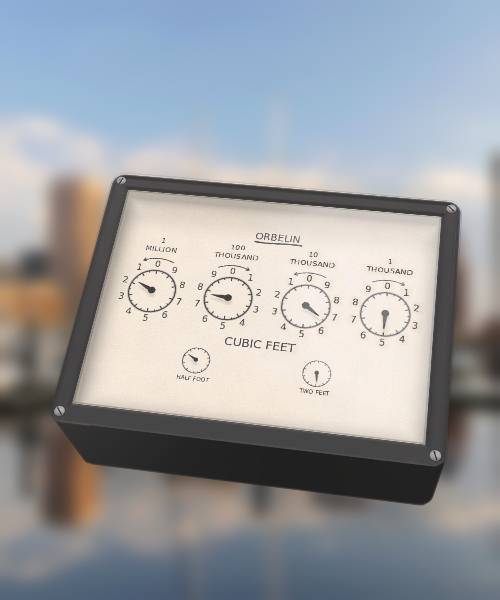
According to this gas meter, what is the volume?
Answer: 176500 ft³
